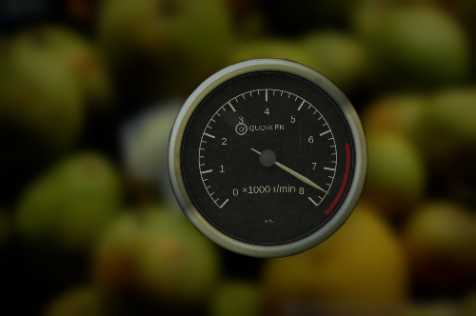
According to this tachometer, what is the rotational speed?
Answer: 7600 rpm
